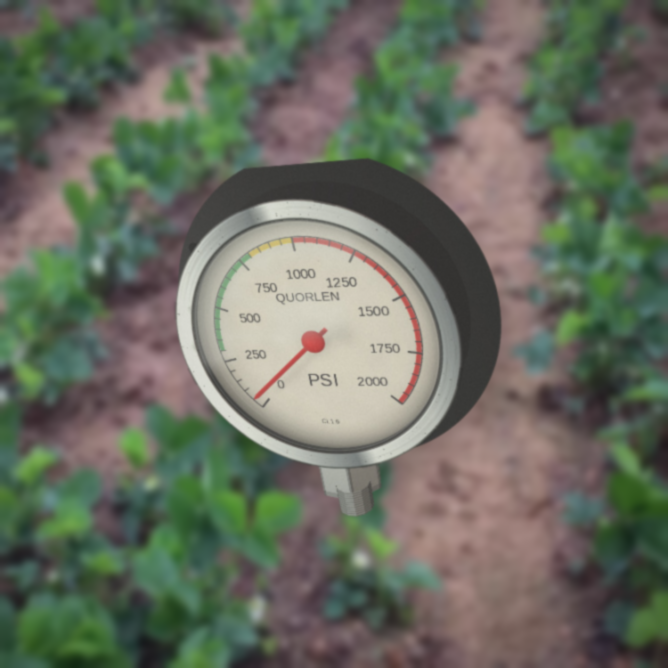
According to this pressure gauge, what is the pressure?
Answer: 50 psi
